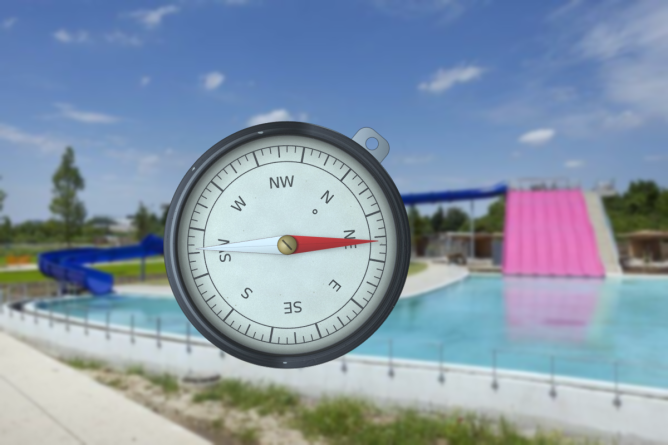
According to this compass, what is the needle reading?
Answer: 47.5 °
